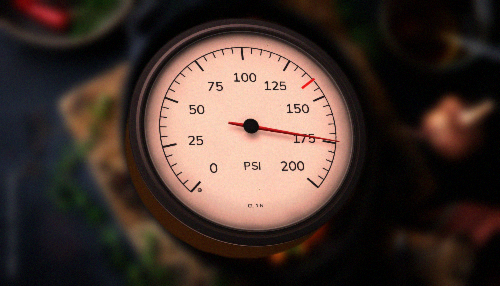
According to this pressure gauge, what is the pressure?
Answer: 175 psi
